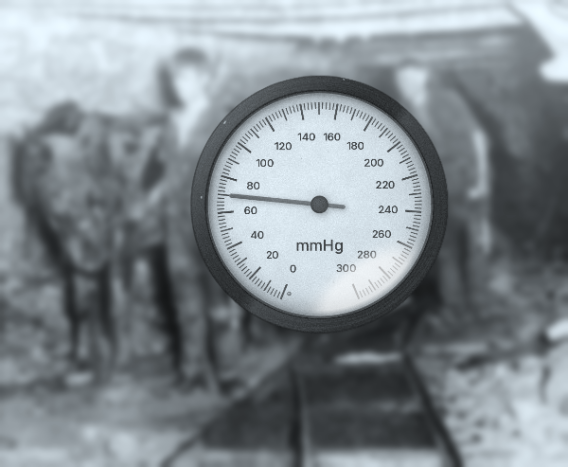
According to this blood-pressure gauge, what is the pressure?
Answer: 70 mmHg
